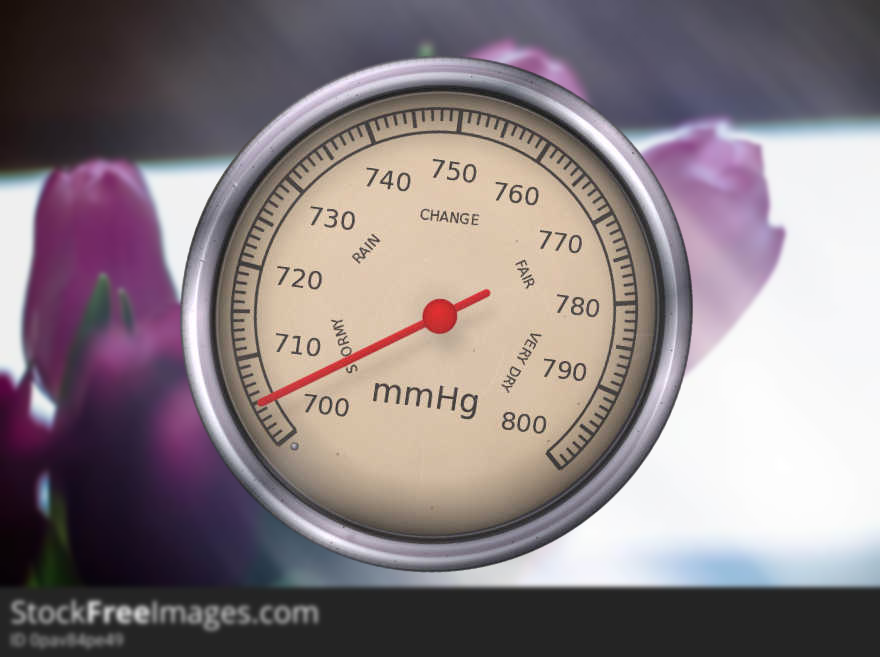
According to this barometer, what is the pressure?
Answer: 705 mmHg
